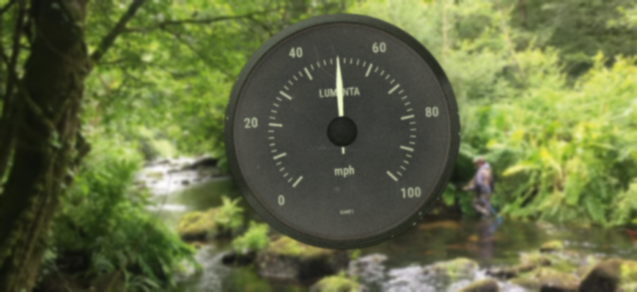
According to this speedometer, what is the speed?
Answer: 50 mph
